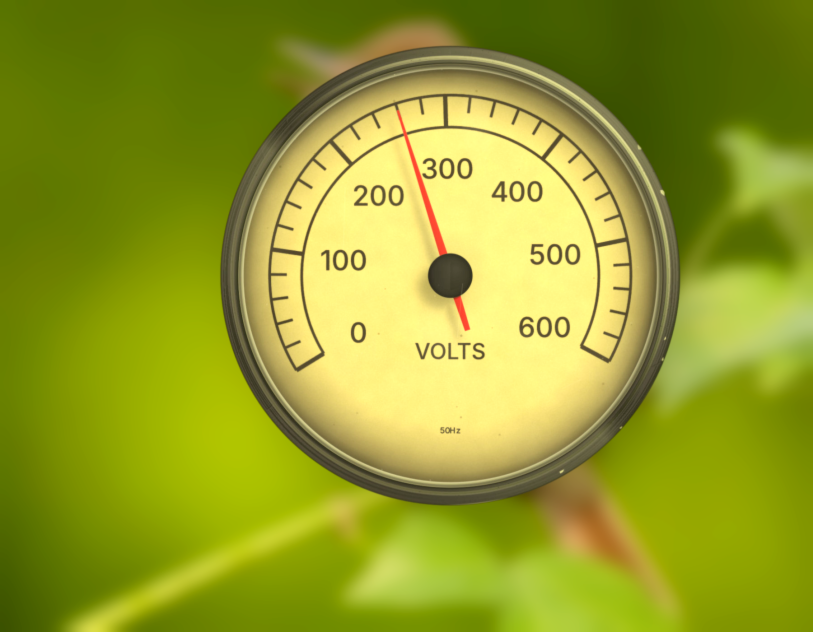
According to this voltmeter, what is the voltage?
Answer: 260 V
